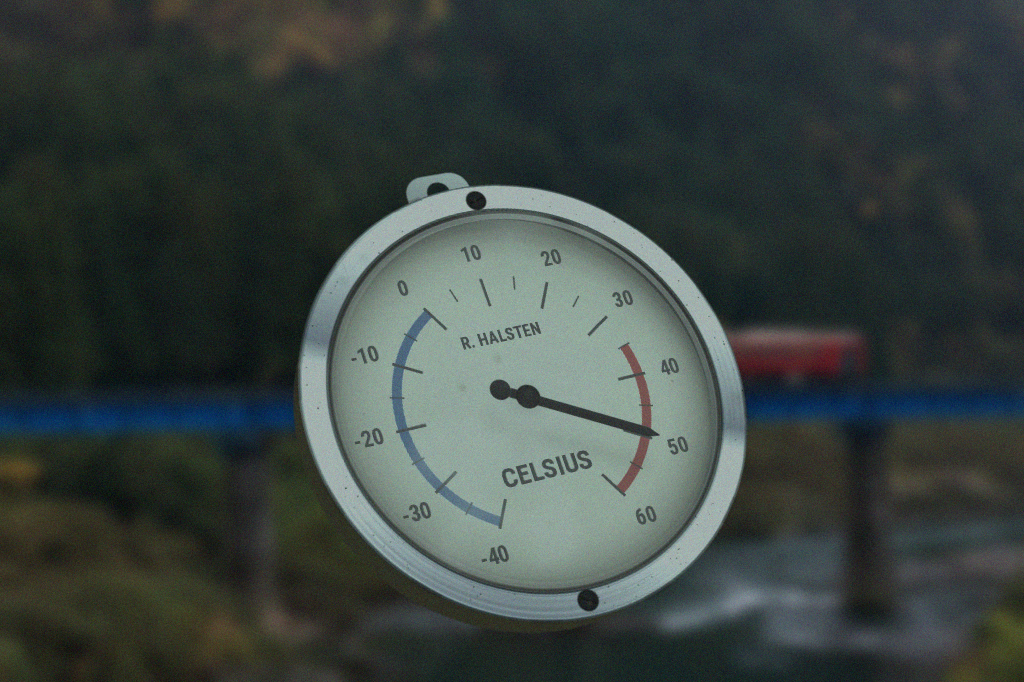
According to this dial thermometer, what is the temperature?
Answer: 50 °C
